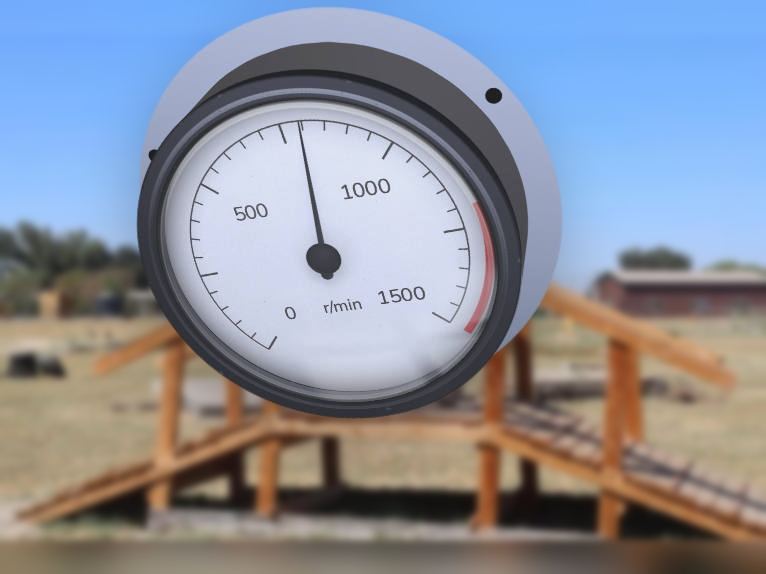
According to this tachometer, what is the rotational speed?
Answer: 800 rpm
